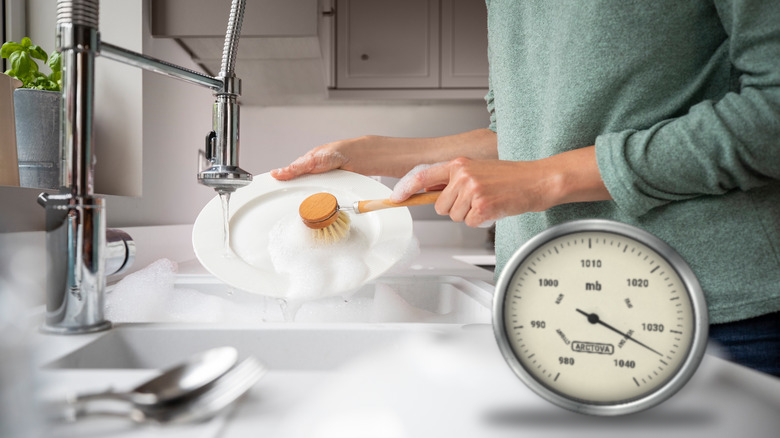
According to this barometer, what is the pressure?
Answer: 1034 mbar
